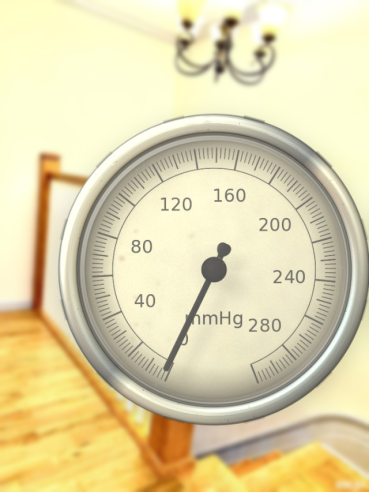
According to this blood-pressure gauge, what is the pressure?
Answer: 2 mmHg
